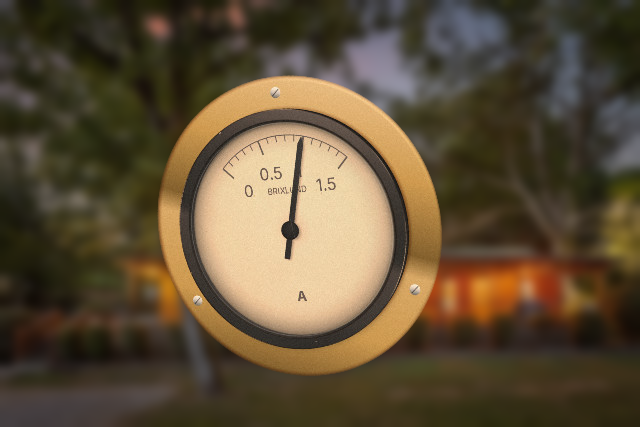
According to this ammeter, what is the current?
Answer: 1 A
